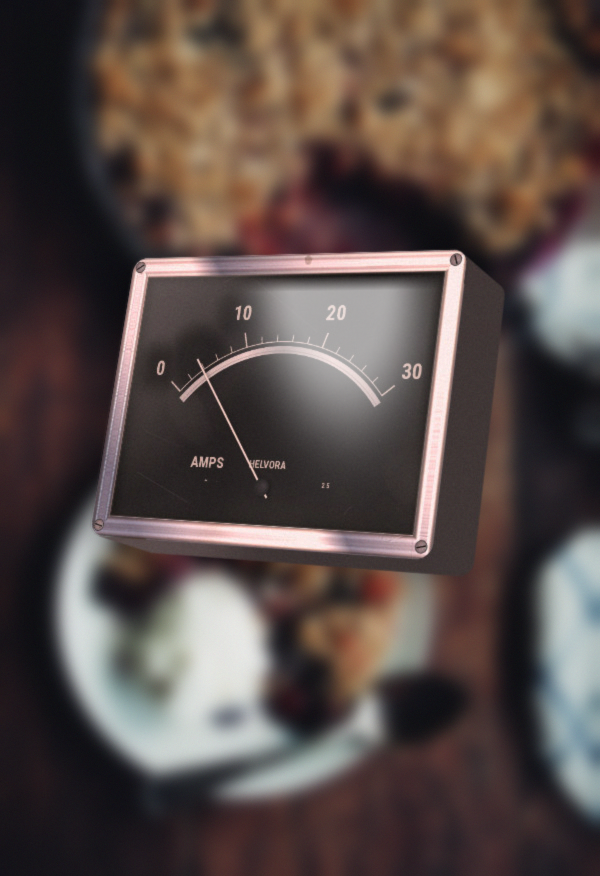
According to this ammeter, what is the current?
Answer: 4 A
